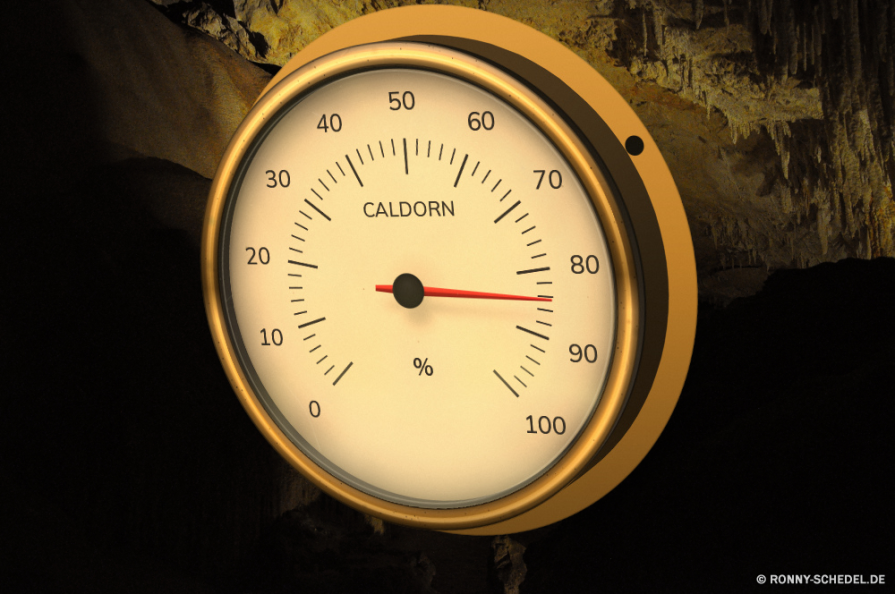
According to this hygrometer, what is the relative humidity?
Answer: 84 %
